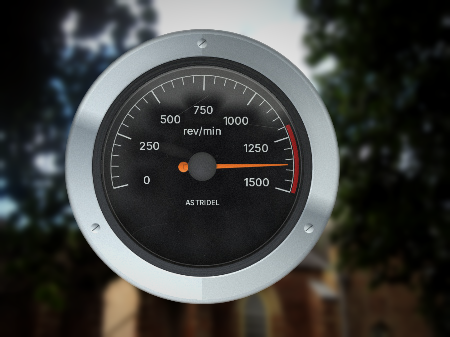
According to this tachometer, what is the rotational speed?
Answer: 1375 rpm
